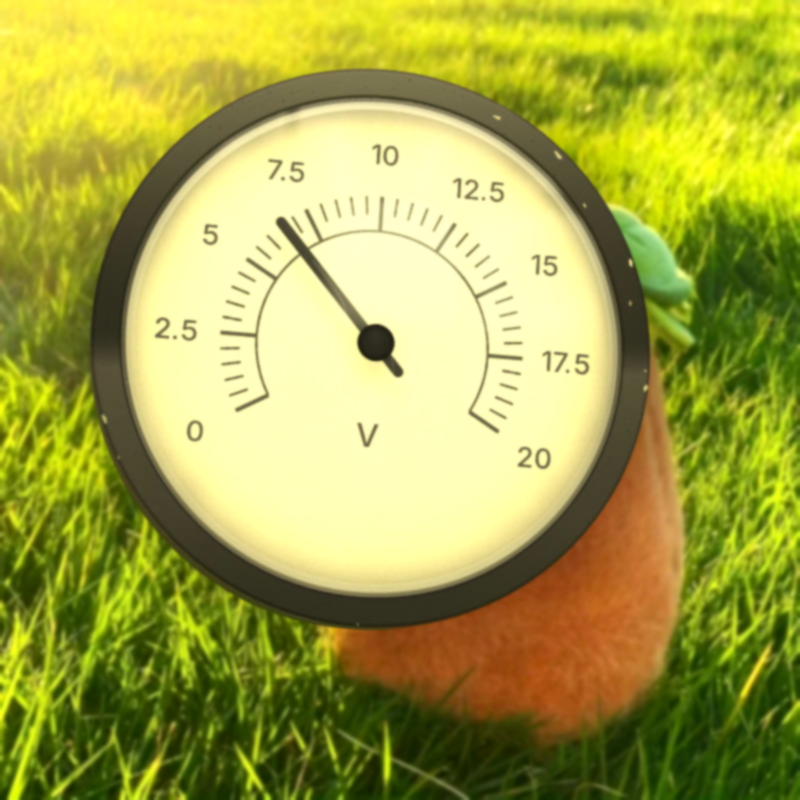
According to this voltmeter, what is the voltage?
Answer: 6.5 V
